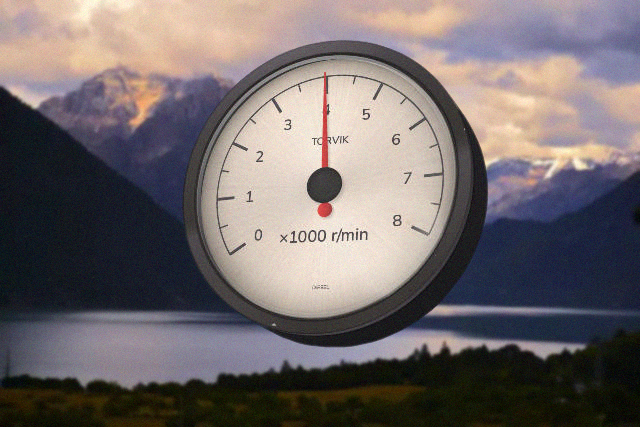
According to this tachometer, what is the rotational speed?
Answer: 4000 rpm
